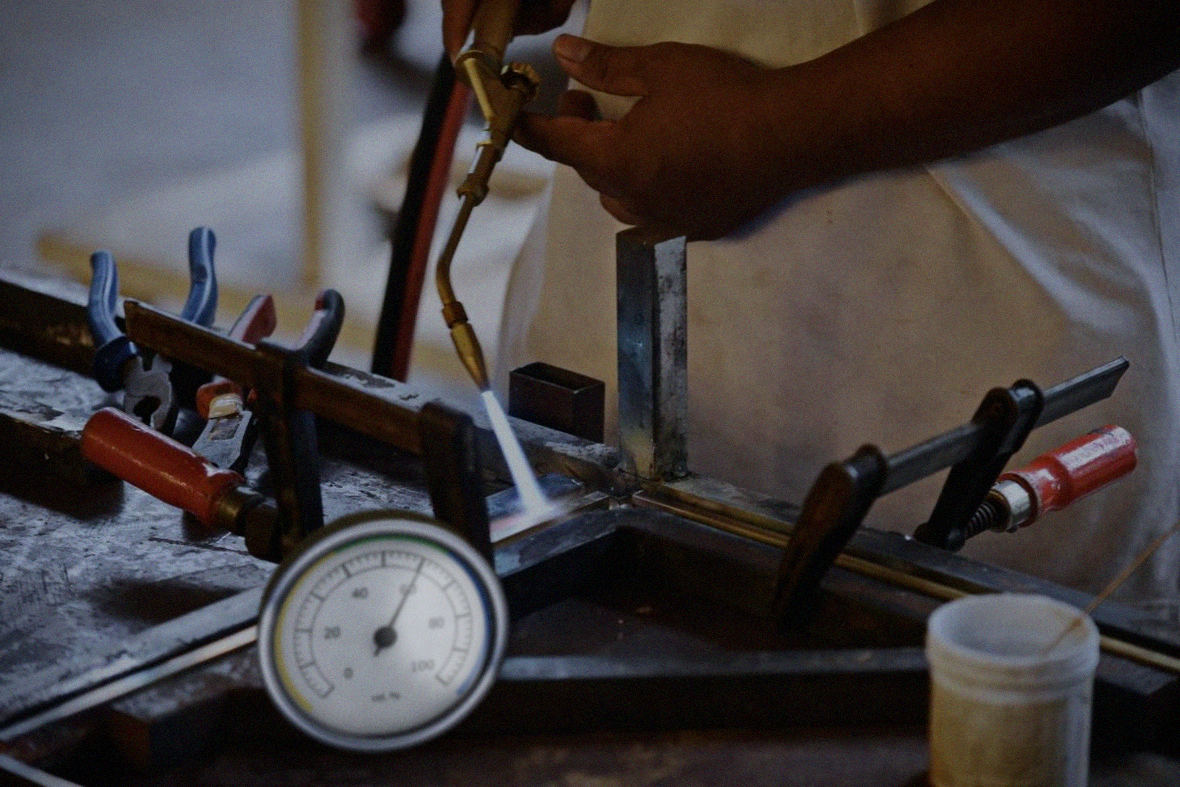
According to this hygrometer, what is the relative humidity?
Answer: 60 %
